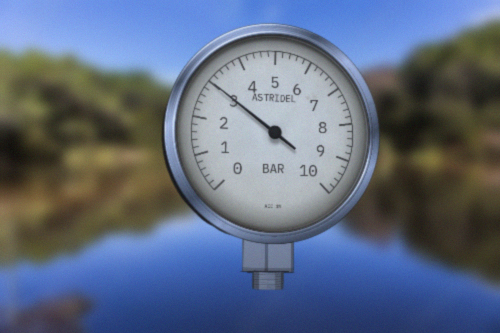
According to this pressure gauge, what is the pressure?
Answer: 3 bar
